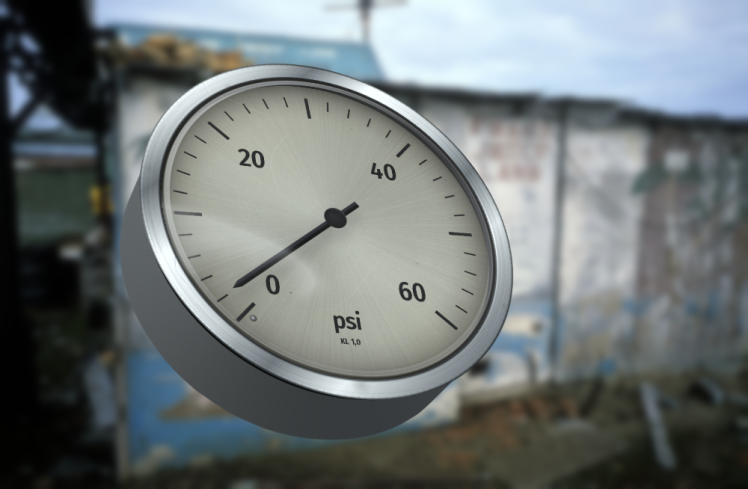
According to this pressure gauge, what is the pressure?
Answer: 2 psi
